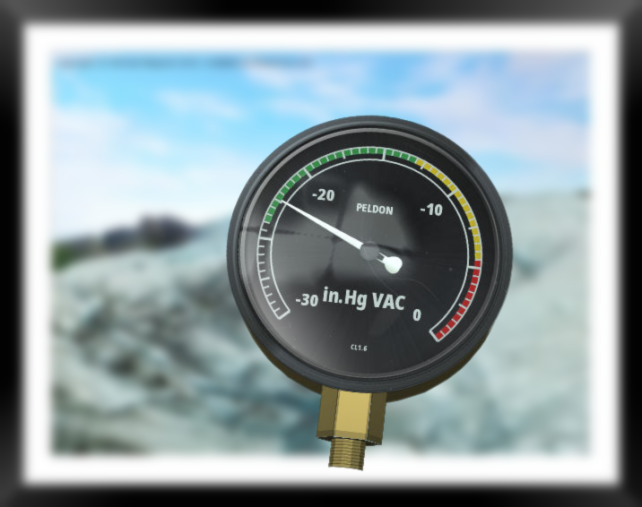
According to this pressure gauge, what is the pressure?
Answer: -22.5 inHg
